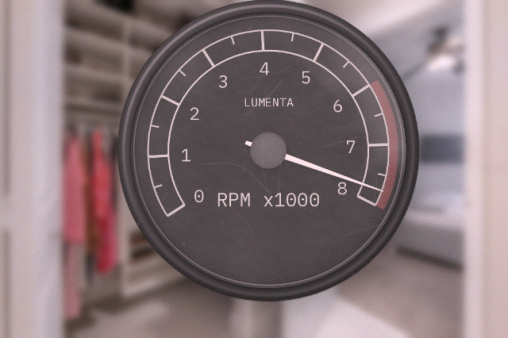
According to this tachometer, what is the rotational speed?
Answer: 7750 rpm
